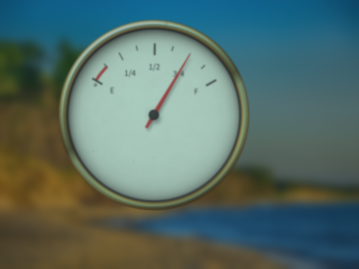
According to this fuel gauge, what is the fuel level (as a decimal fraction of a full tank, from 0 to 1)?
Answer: 0.75
